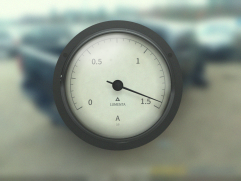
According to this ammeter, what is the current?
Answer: 1.45 A
